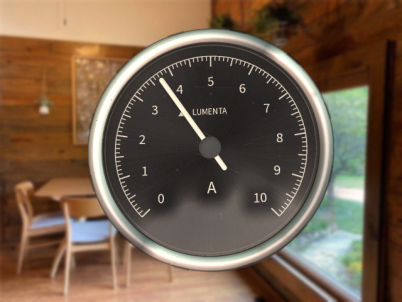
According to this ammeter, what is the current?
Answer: 3.7 A
